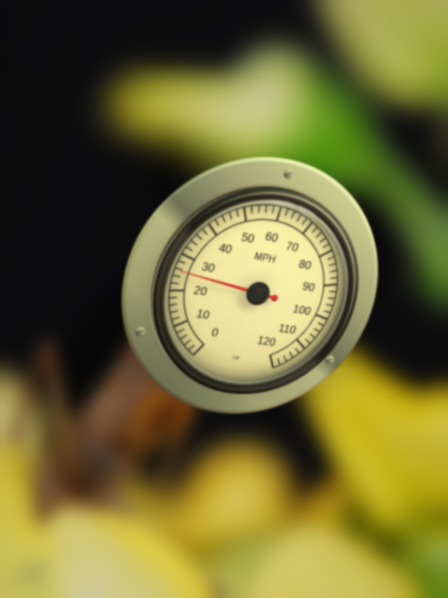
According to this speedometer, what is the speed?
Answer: 26 mph
